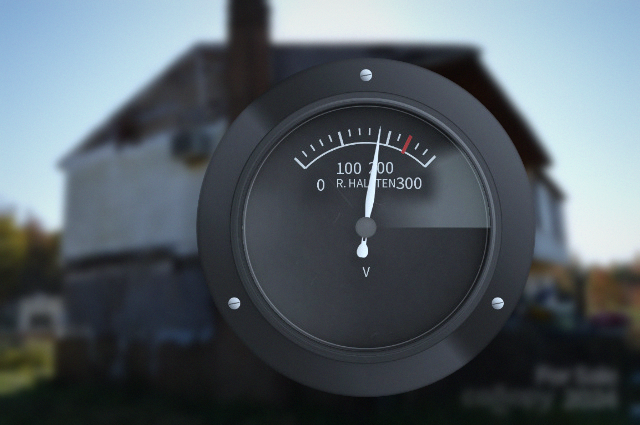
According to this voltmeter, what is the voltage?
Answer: 180 V
